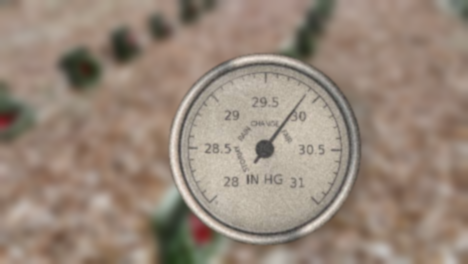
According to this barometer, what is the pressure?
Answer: 29.9 inHg
